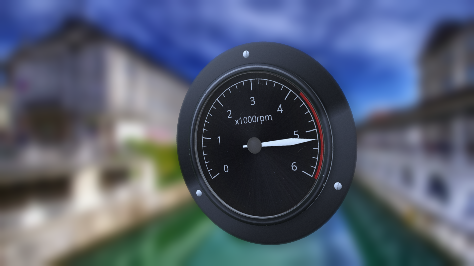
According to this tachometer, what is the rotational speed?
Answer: 5200 rpm
